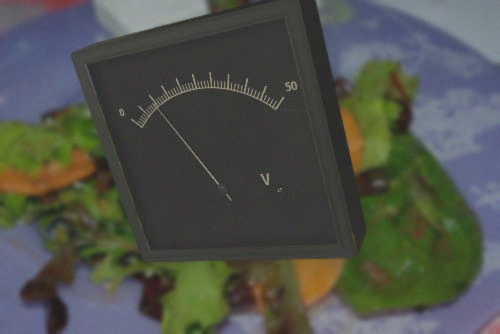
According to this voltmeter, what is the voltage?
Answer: 10 V
